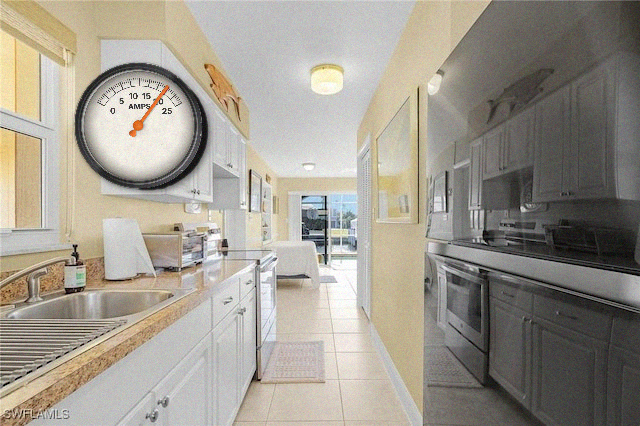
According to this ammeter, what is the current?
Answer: 20 A
